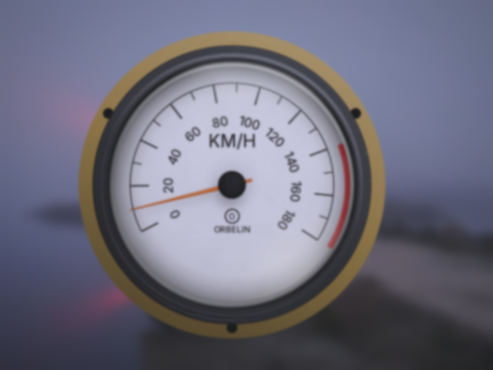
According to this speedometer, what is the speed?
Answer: 10 km/h
